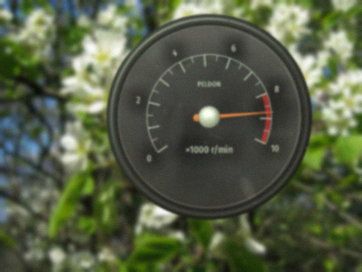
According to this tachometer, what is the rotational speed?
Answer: 8750 rpm
